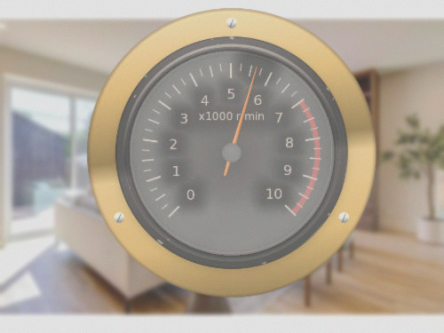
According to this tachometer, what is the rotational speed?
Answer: 5625 rpm
